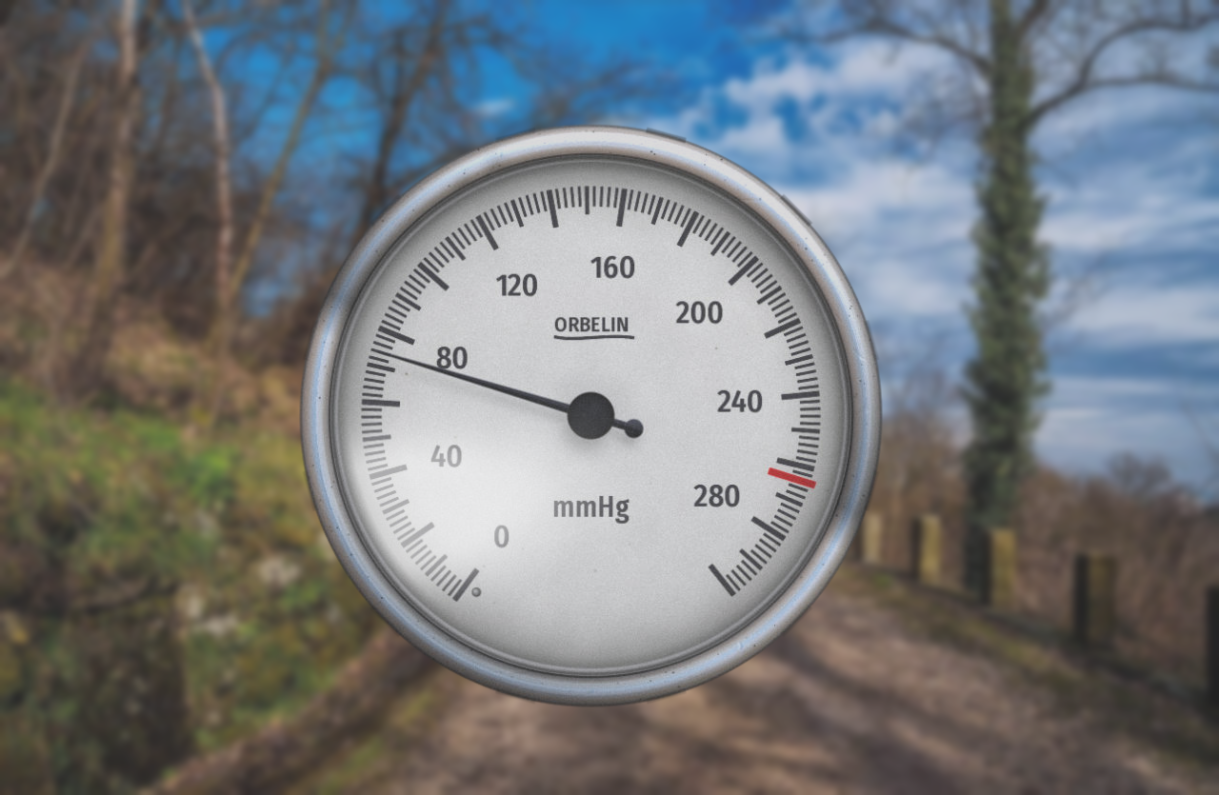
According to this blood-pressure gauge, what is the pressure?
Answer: 74 mmHg
